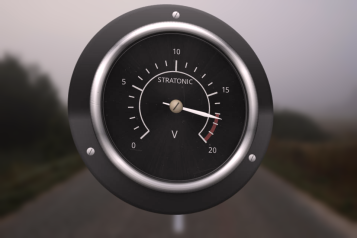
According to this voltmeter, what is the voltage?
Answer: 17.5 V
